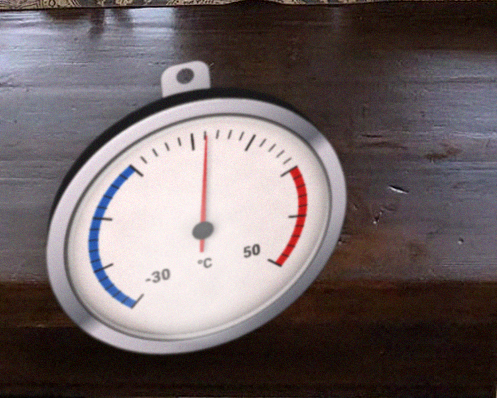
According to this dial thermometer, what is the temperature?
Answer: 12 °C
